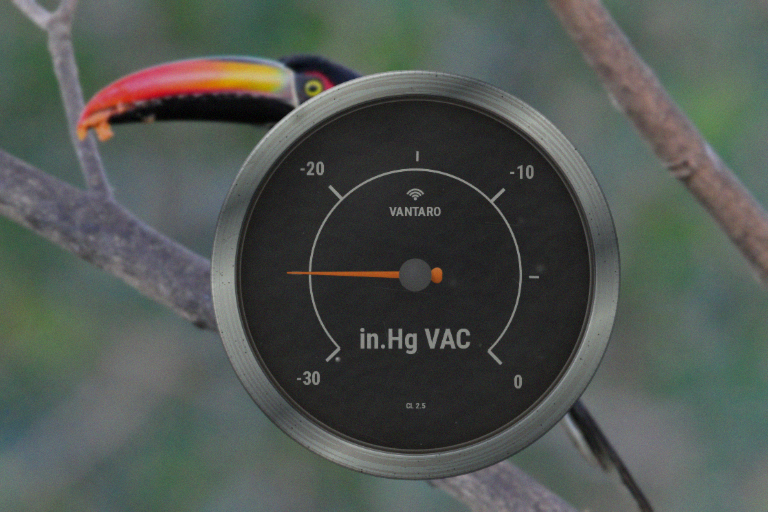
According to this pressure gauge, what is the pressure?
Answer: -25 inHg
